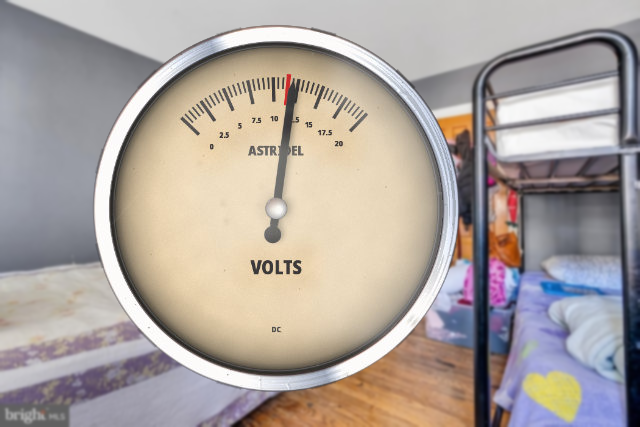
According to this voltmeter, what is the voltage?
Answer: 12 V
